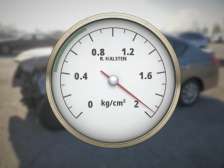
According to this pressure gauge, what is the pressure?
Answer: 1.95 kg/cm²
